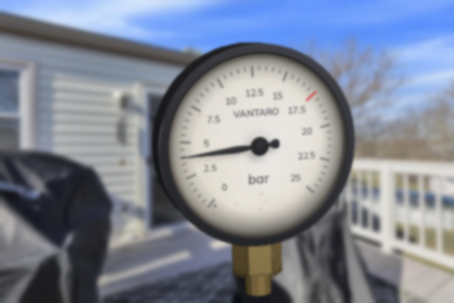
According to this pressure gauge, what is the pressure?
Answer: 4 bar
